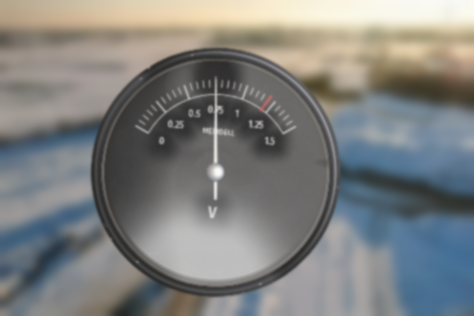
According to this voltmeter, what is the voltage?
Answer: 0.75 V
